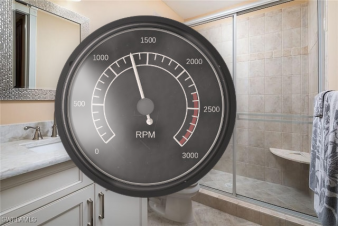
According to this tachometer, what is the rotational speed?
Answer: 1300 rpm
